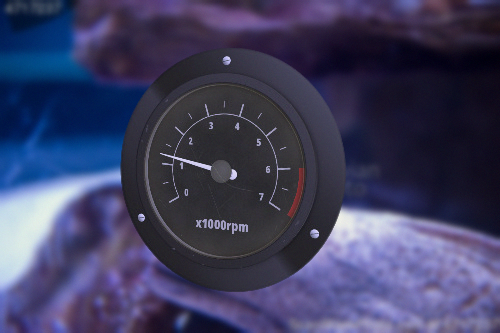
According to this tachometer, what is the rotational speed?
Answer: 1250 rpm
